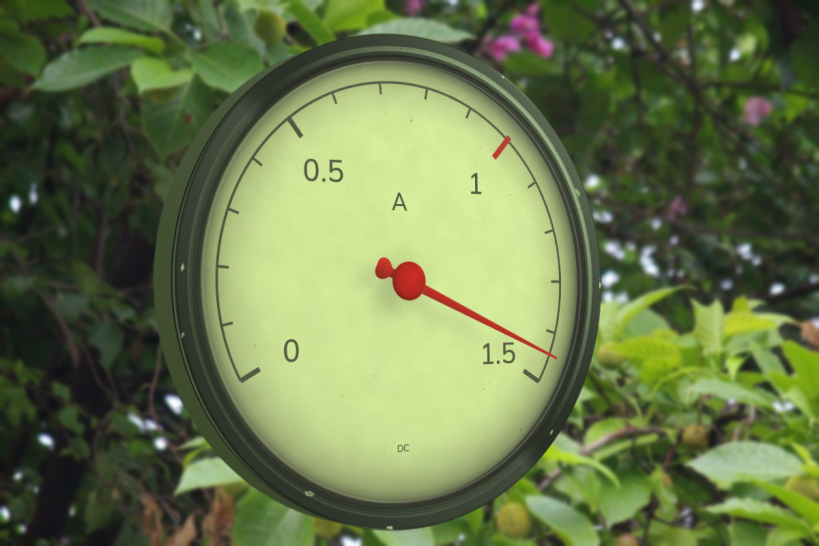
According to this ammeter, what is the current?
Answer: 1.45 A
